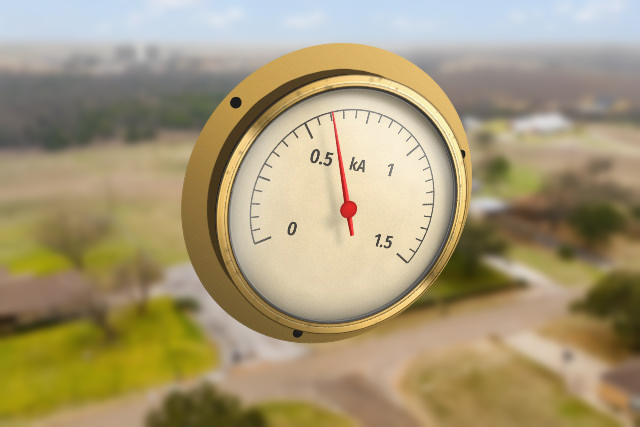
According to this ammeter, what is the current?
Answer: 0.6 kA
